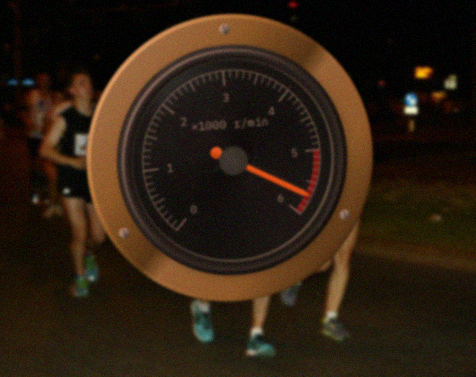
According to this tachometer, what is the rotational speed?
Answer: 5700 rpm
